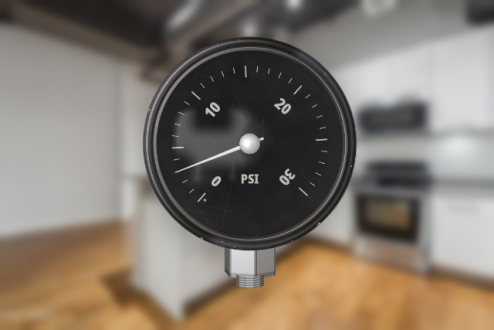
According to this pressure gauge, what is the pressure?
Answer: 3 psi
